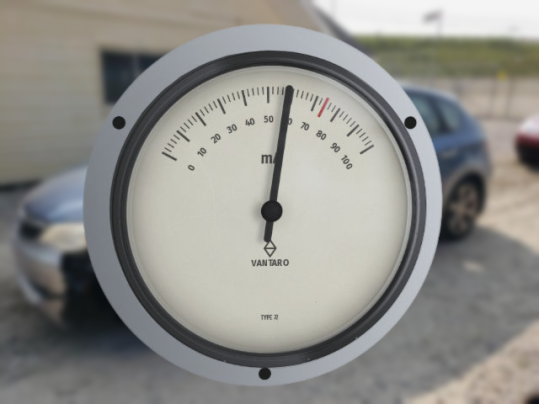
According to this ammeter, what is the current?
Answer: 58 mA
